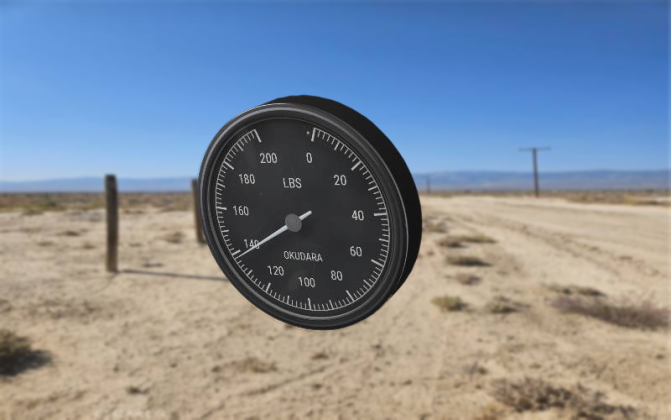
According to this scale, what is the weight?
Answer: 138 lb
